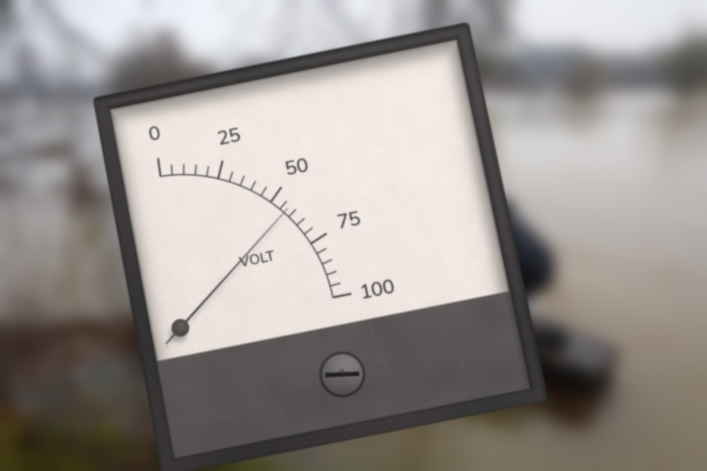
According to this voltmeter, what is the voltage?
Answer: 57.5 V
